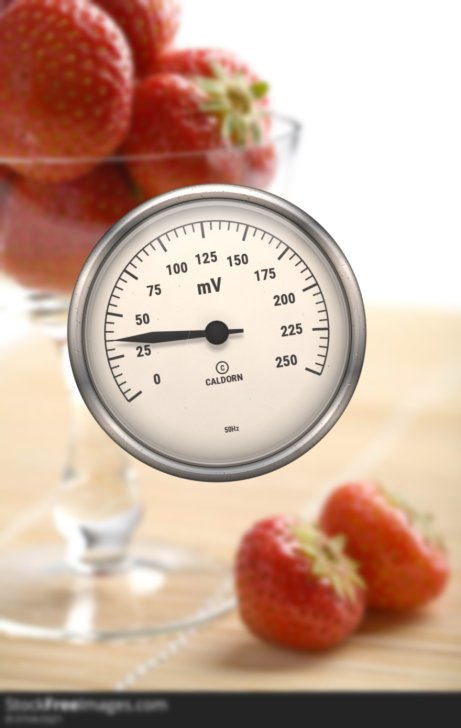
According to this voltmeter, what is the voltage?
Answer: 35 mV
